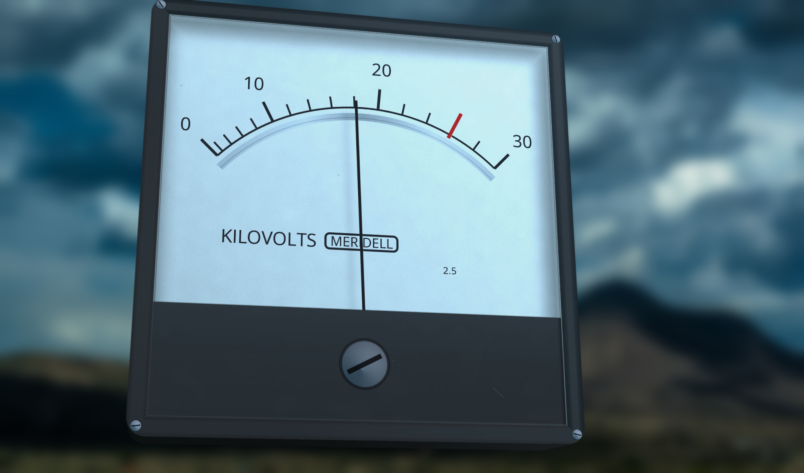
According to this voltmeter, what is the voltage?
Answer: 18 kV
